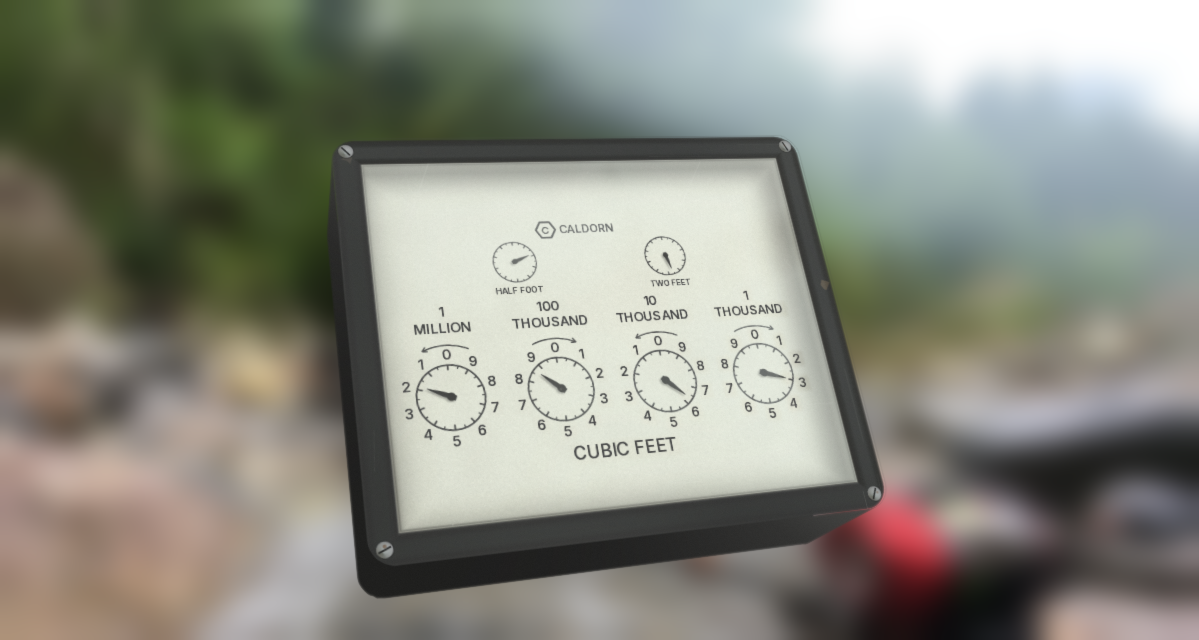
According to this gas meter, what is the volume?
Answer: 186300 ft³
